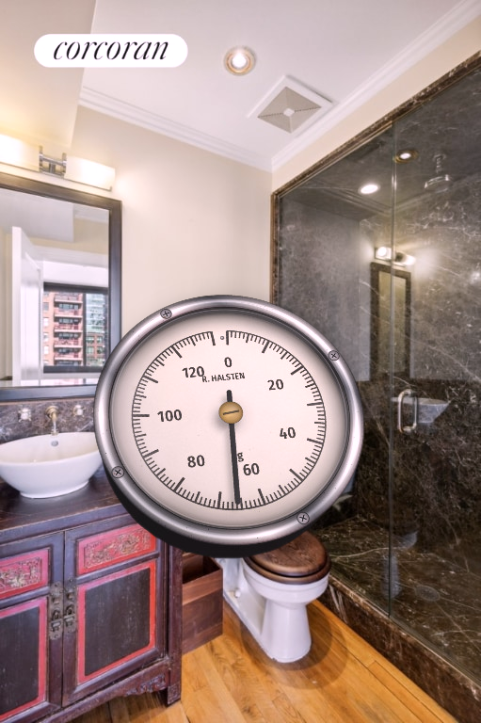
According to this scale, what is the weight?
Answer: 66 kg
